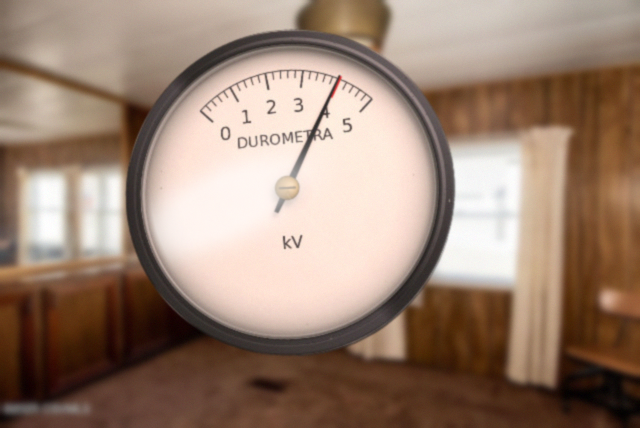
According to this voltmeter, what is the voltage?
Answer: 4 kV
